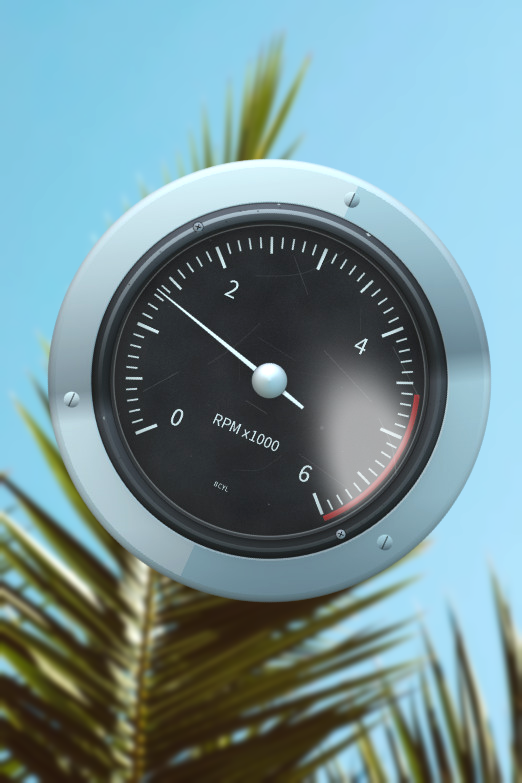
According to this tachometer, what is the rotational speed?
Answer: 1350 rpm
